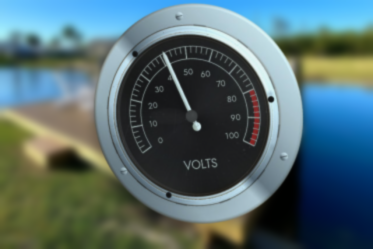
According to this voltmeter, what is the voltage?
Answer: 42 V
